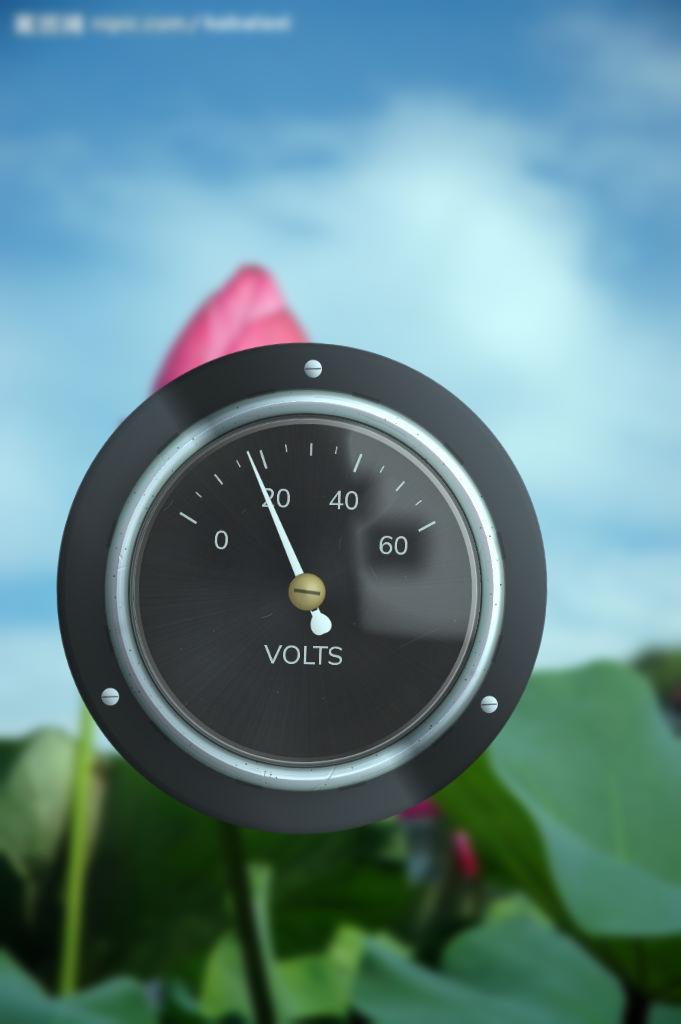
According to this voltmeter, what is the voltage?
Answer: 17.5 V
